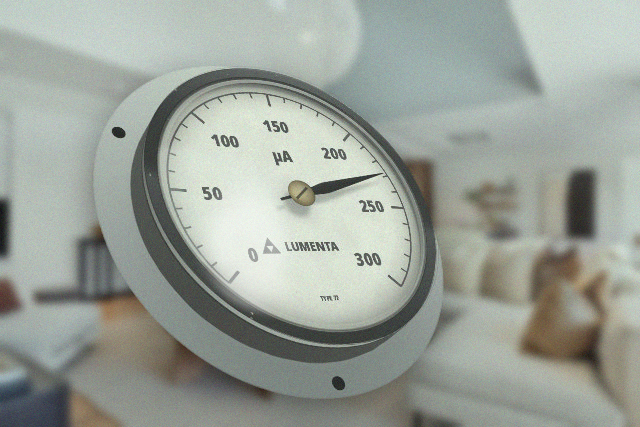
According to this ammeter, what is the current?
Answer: 230 µA
